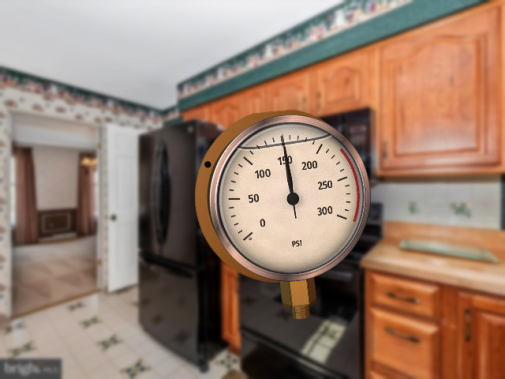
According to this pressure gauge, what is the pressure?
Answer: 150 psi
